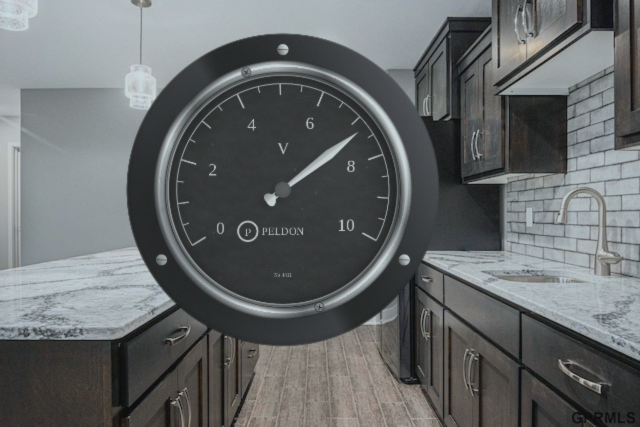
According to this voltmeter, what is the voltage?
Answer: 7.25 V
